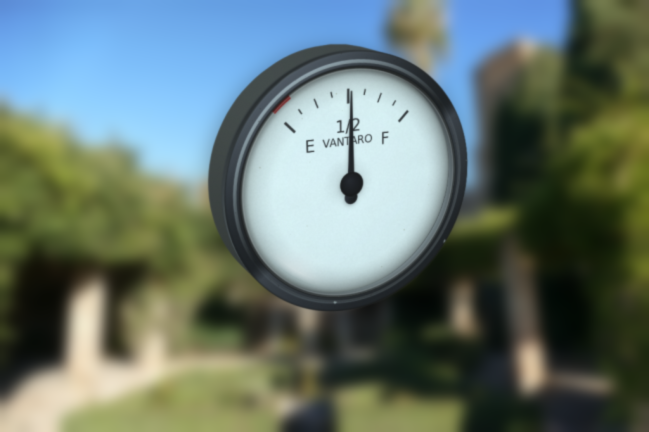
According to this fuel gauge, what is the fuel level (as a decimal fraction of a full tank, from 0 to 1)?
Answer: 0.5
